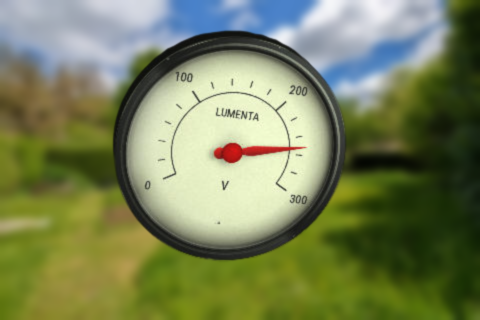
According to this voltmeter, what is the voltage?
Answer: 250 V
